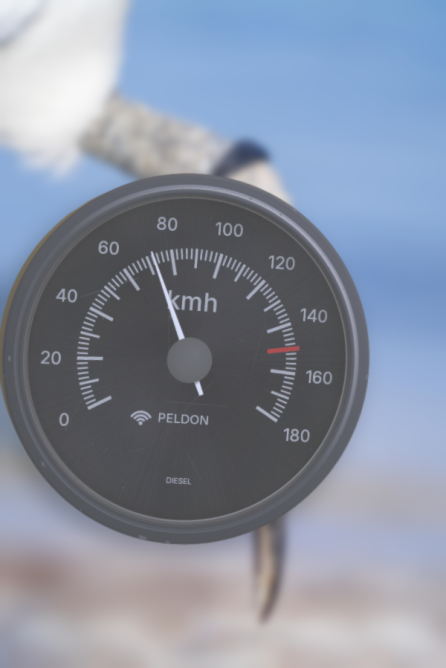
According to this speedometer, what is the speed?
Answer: 72 km/h
